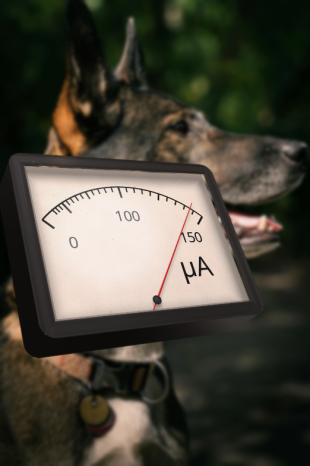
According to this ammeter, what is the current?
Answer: 142.5 µA
